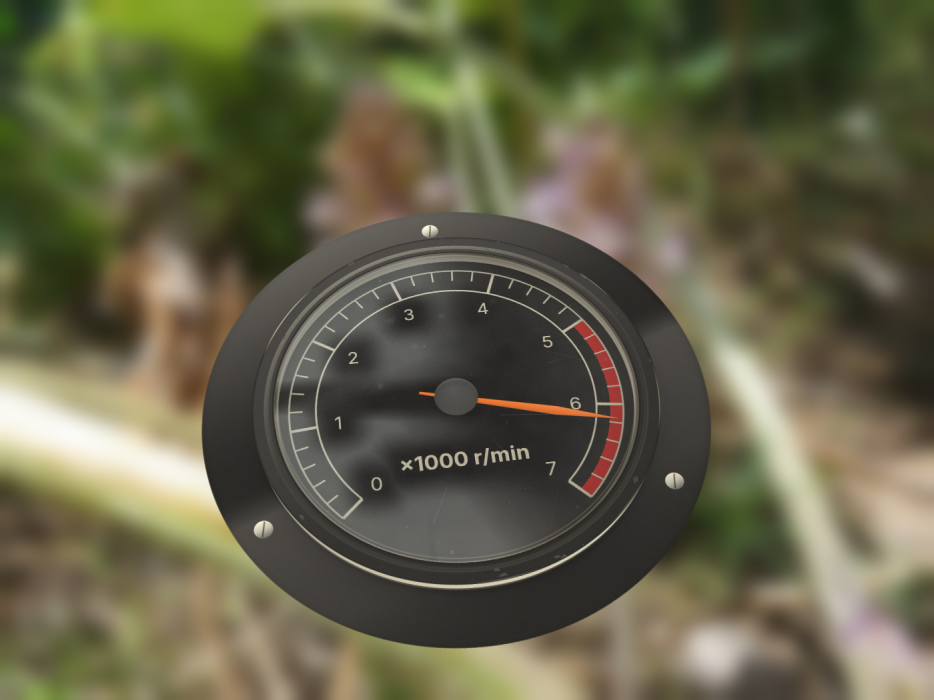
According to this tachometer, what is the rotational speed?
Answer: 6200 rpm
